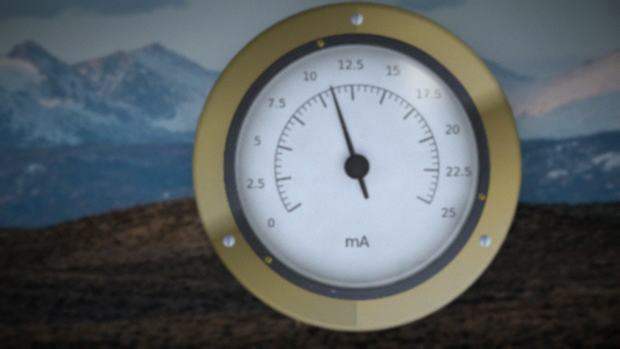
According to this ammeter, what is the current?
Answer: 11 mA
